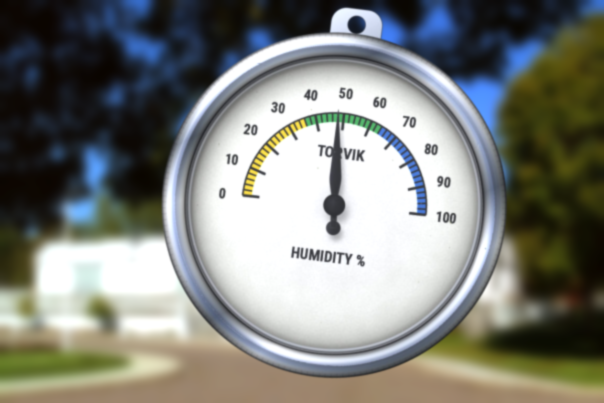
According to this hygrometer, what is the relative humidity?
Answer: 48 %
